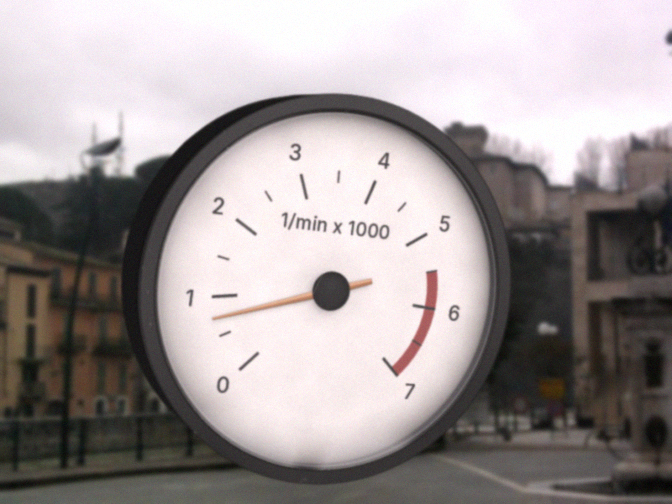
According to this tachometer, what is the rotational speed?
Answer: 750 rpm
